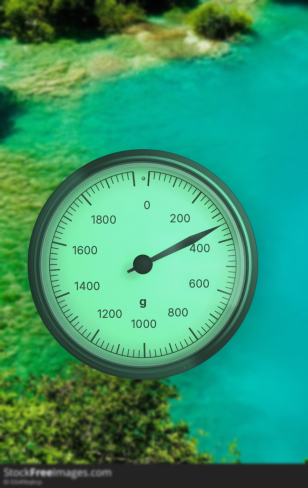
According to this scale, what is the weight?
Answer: 340 g
